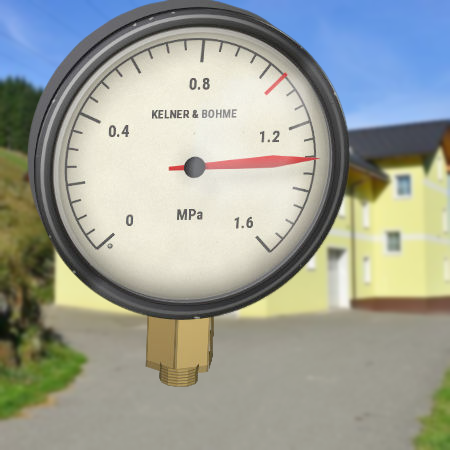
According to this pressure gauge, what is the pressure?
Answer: 1.3 MPa
